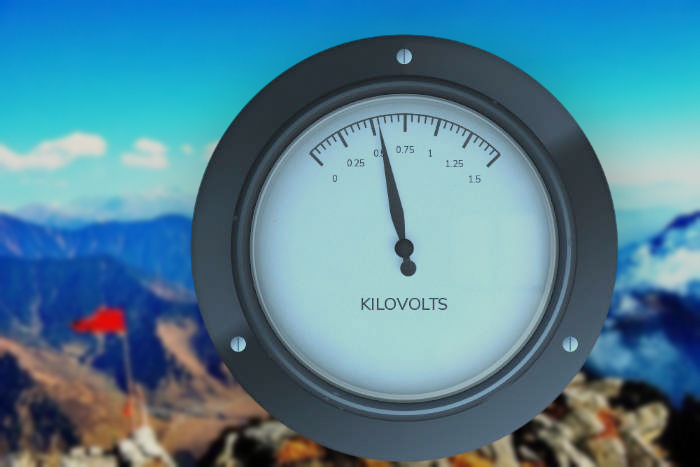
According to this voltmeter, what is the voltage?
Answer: 0.55 kV
